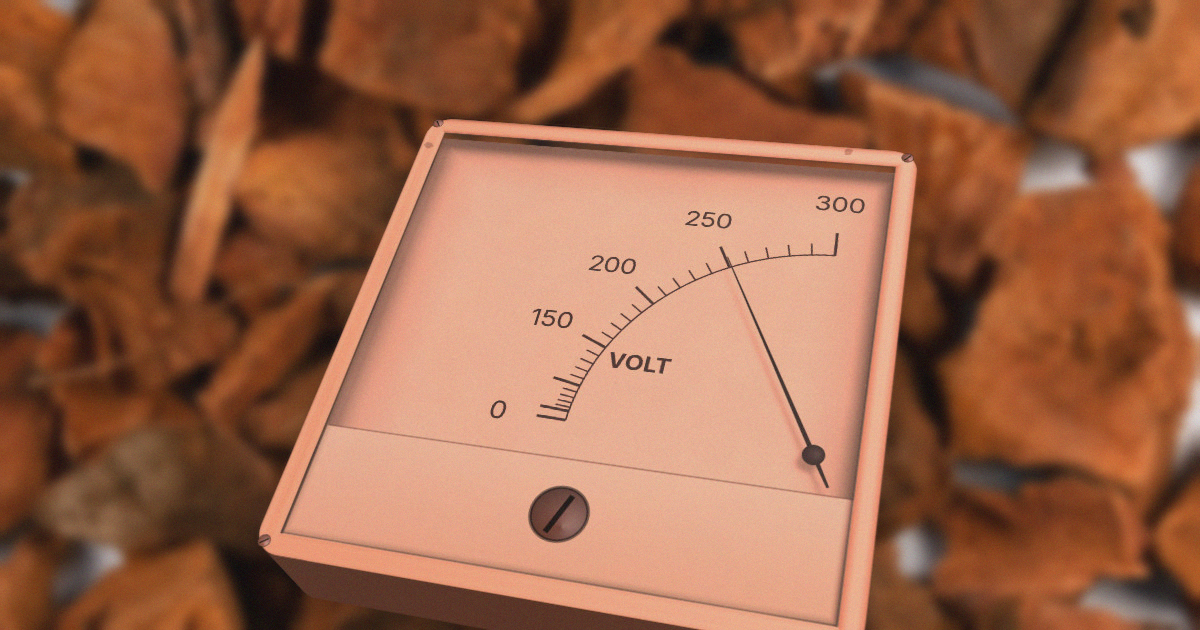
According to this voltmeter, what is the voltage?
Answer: 250 V
